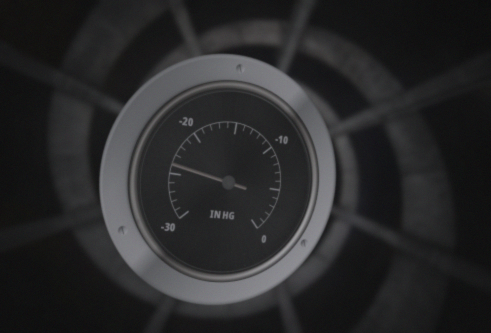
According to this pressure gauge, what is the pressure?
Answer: -24 inHg
